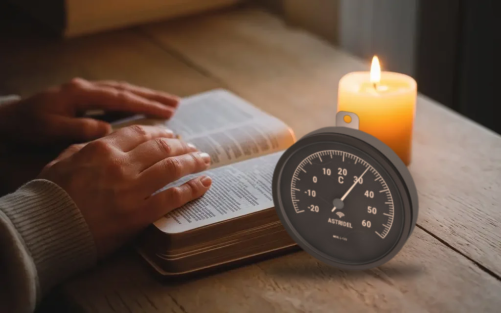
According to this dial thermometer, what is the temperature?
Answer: 30 °C
